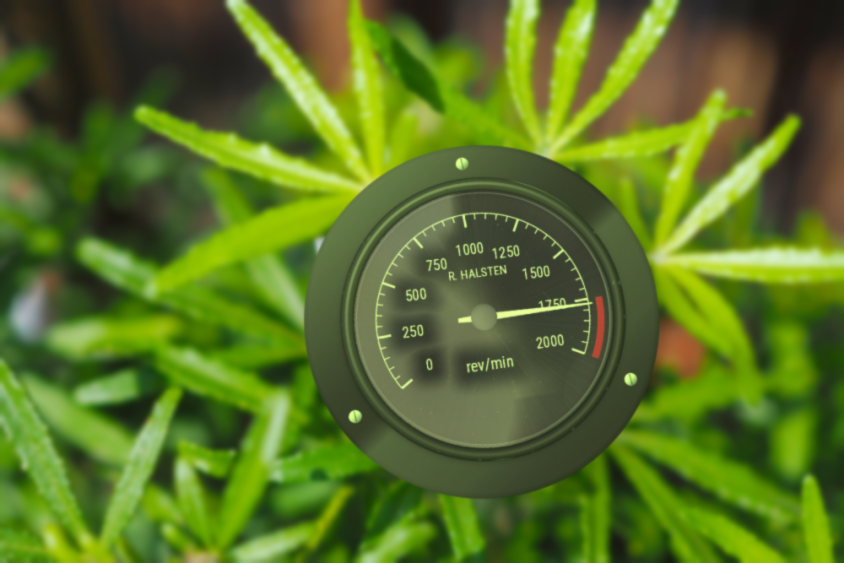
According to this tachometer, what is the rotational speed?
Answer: 1775 rpm
